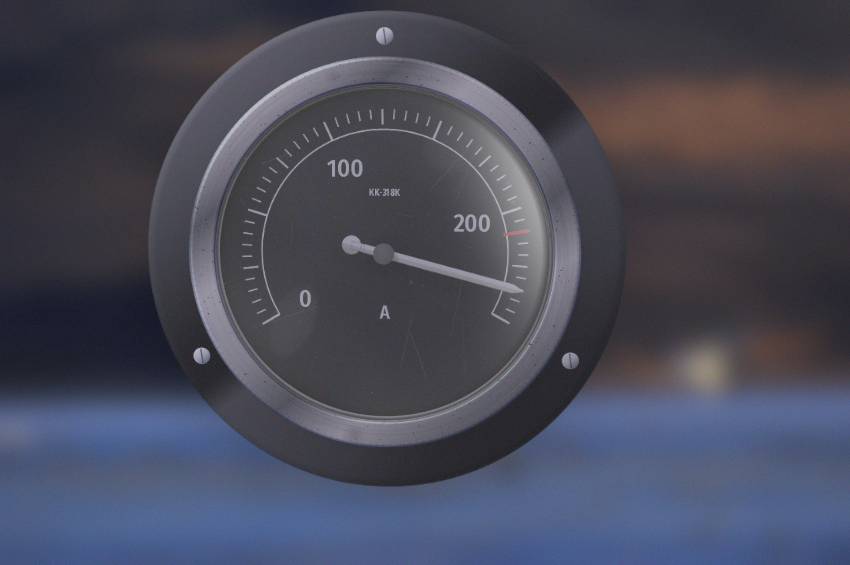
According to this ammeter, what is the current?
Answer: 235 A
